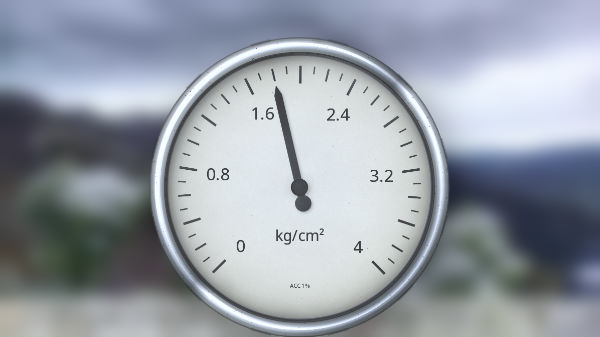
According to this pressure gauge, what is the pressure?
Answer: 1.8 kg/cm²
